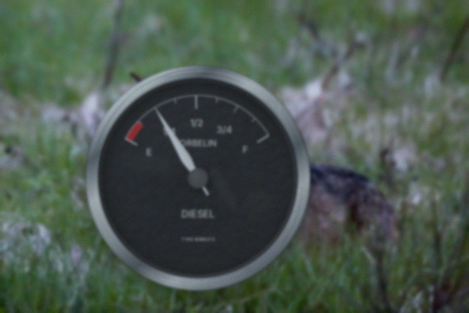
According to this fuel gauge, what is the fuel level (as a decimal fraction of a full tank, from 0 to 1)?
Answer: 0.25
